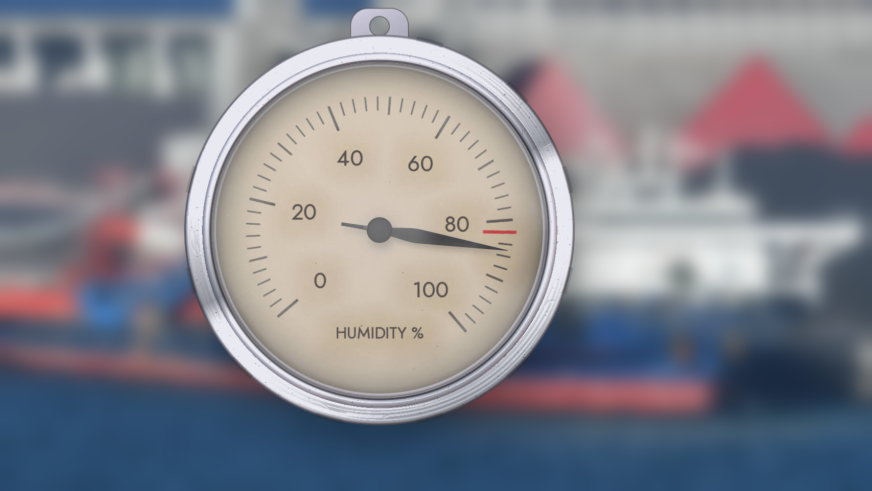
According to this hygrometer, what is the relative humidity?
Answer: 85 %
